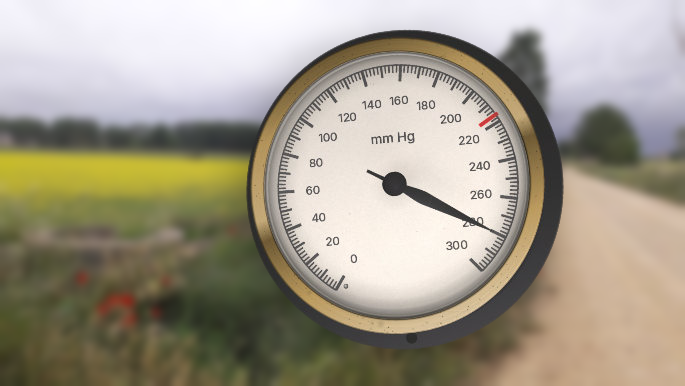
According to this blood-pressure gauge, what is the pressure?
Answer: 280 mmHg
